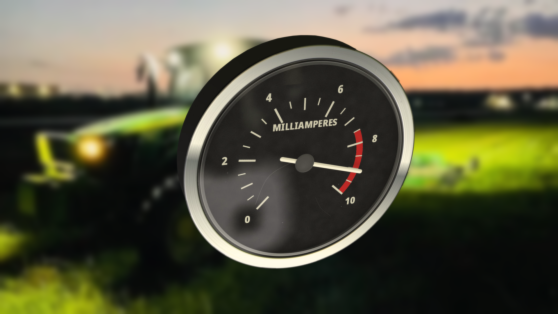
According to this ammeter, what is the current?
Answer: 9 mA
